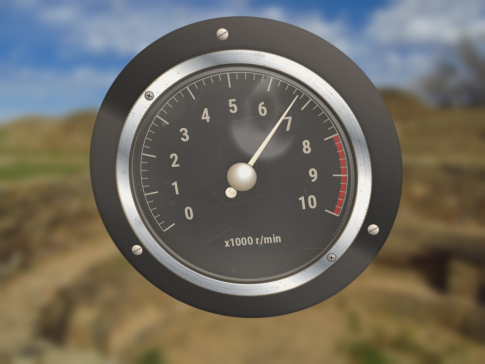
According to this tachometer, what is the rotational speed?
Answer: 6700 rpm
